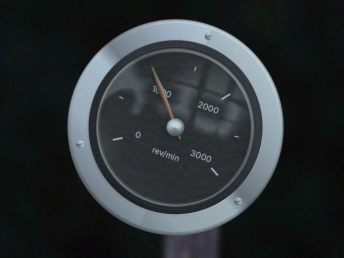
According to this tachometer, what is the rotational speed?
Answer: 1000 rpm
